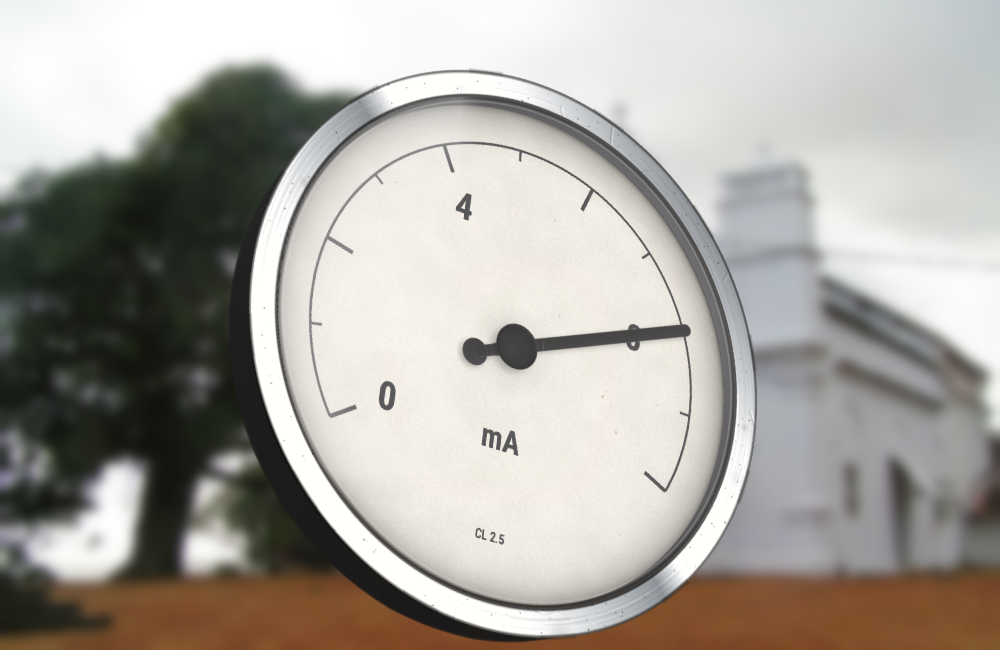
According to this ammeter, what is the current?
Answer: 8 mA
